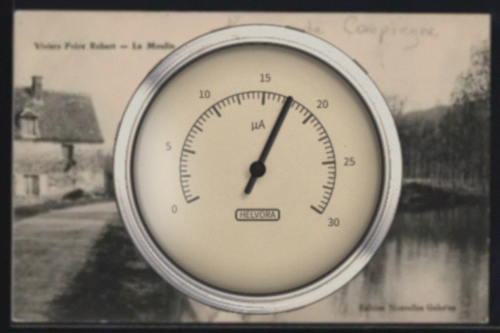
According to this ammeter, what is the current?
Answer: 17.5 µA
